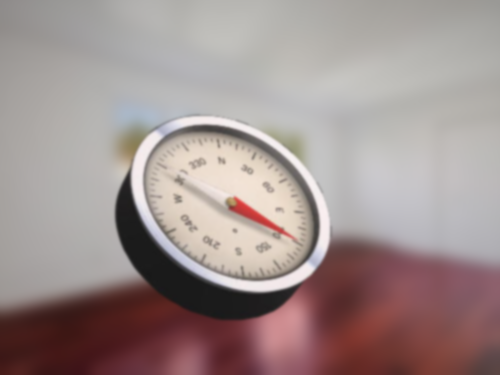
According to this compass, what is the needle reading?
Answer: 120 °
